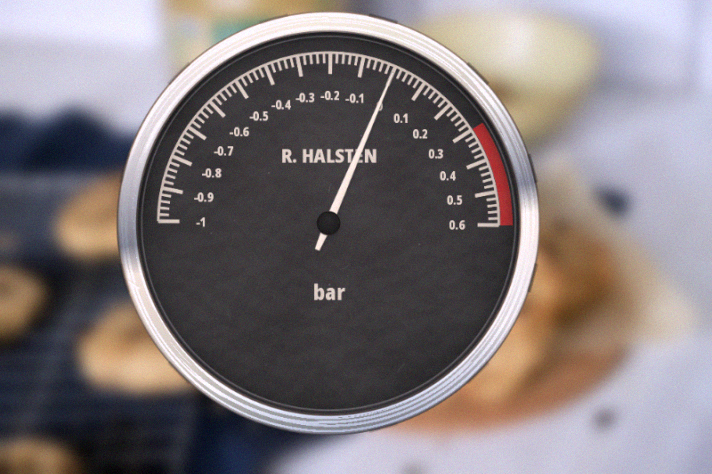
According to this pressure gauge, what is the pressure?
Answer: 0 bar
